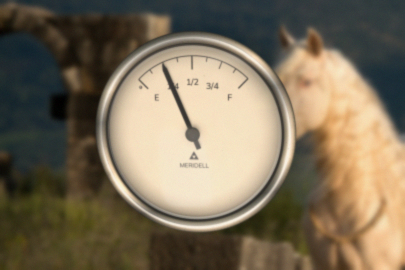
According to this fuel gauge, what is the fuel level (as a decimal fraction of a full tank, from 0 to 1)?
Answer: 0.25
